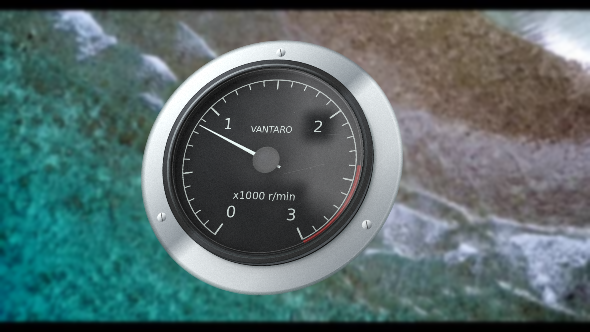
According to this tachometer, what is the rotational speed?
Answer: 850 rpm
